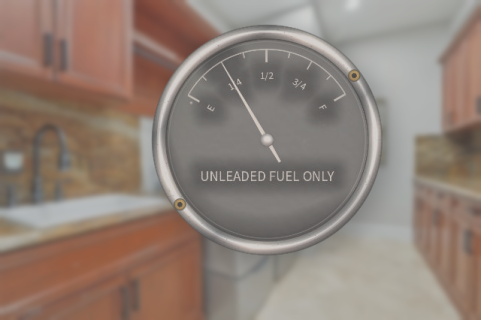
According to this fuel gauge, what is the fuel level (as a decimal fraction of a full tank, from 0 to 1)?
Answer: 0.25
